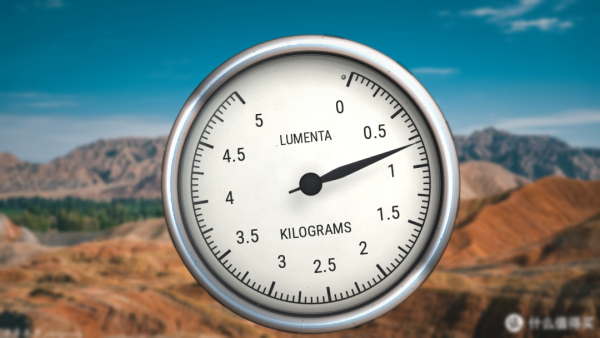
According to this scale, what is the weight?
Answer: 0.8 kg
